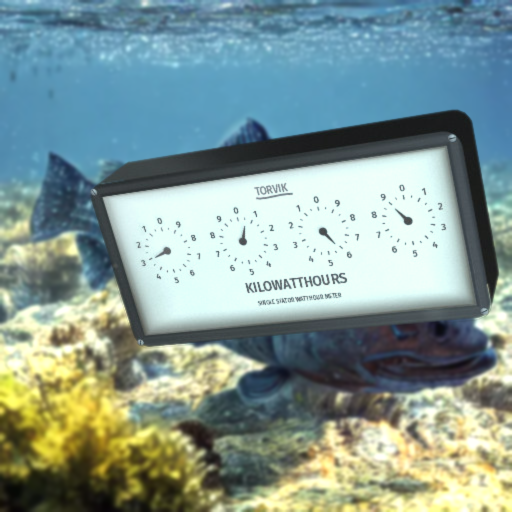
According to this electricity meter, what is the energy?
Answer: 3059 kWh
